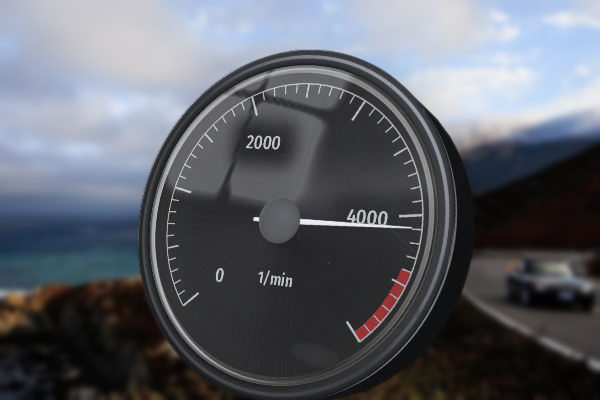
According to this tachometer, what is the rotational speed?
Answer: 4100 rpm
